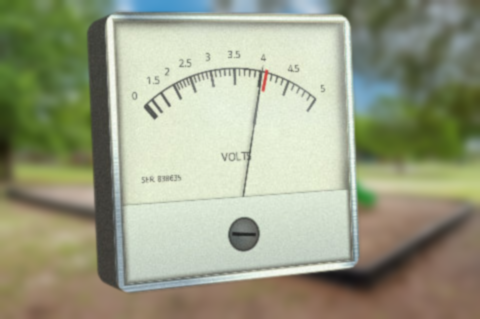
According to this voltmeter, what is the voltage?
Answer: 4 V
